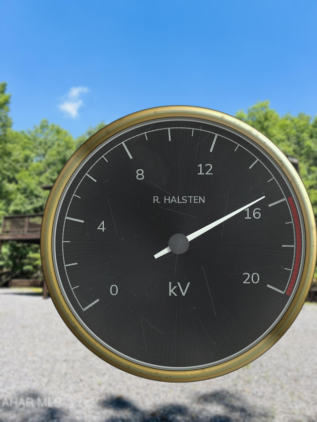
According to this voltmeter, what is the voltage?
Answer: 15.5 kV
